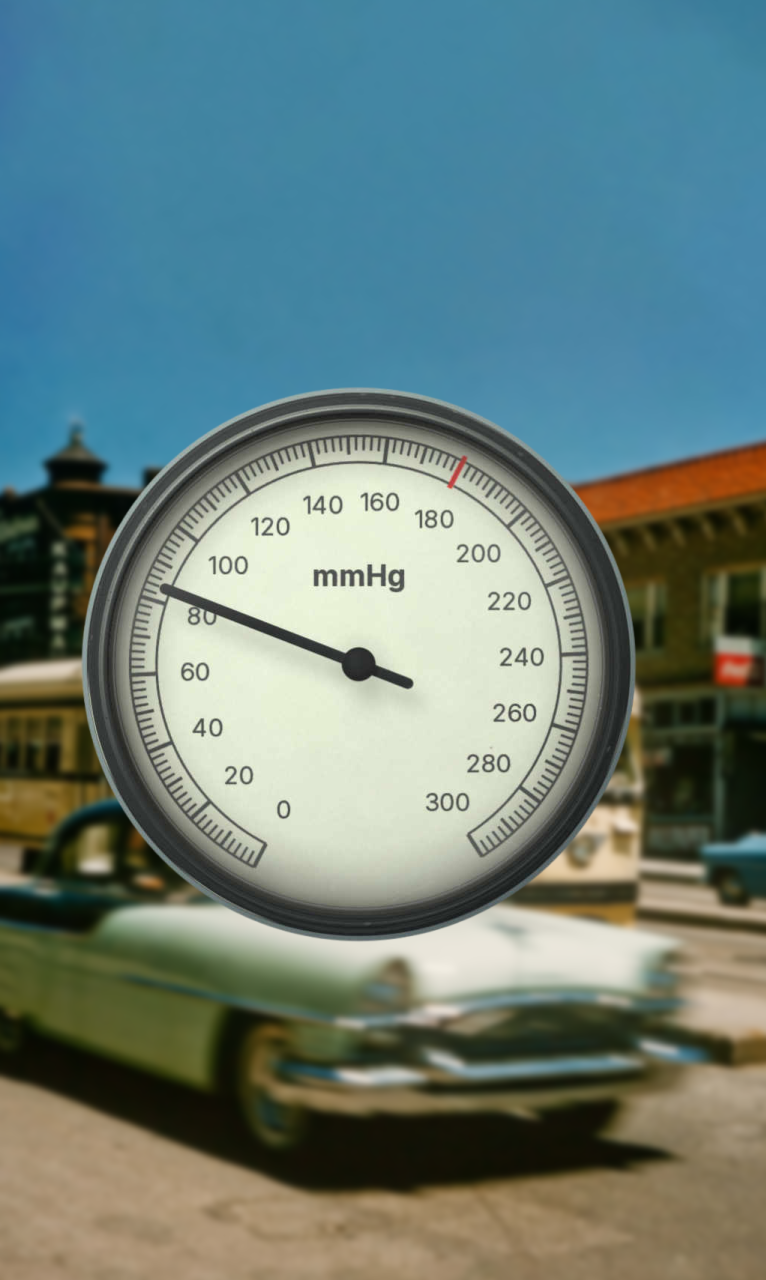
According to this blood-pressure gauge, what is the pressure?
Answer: 84 mmHg
